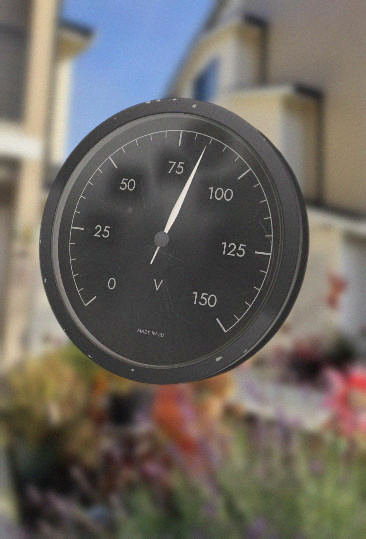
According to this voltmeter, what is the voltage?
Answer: 85 V
